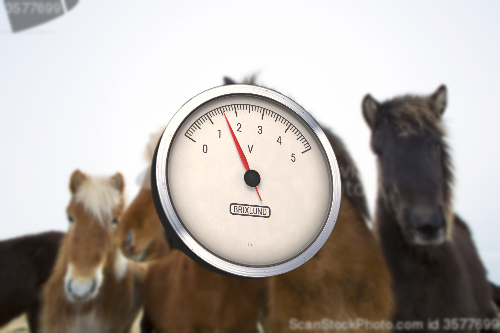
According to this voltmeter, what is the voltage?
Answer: 1.5 V
